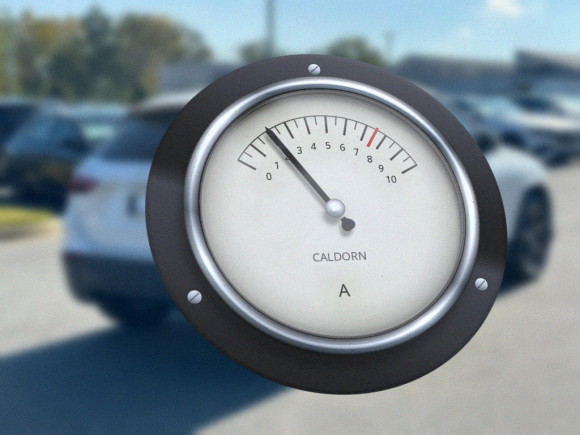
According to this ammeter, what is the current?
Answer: 2 A
